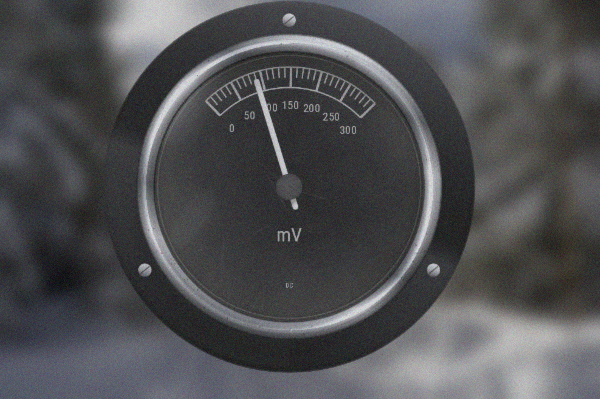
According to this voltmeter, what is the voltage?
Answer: 90 mV
